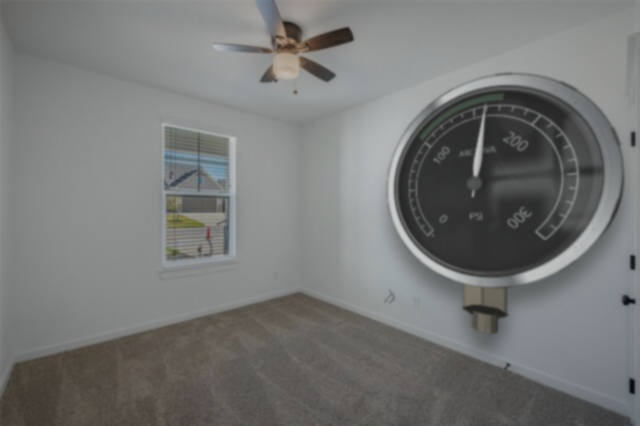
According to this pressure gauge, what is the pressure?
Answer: 160 psi
